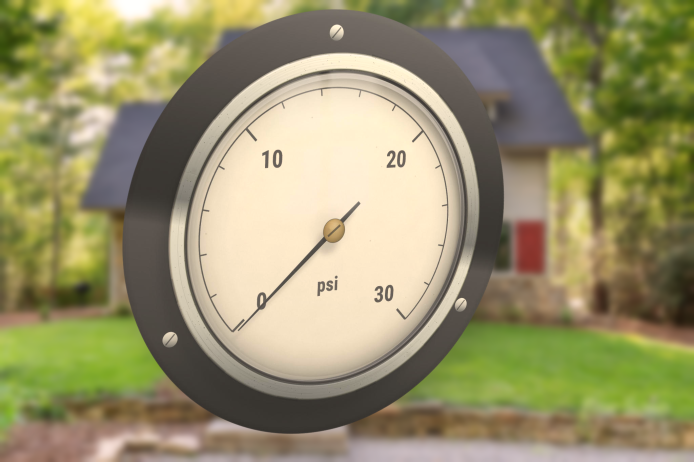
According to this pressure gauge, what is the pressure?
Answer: 0 psi
